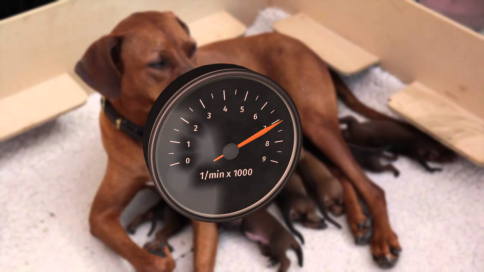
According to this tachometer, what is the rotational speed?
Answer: 7000 rpm
